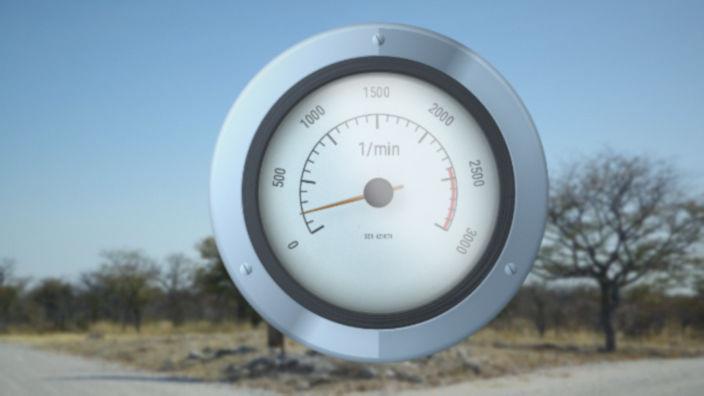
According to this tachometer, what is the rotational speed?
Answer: 200 rpm
